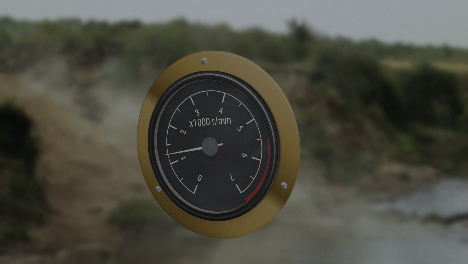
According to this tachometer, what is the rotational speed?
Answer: 1250 rpm
